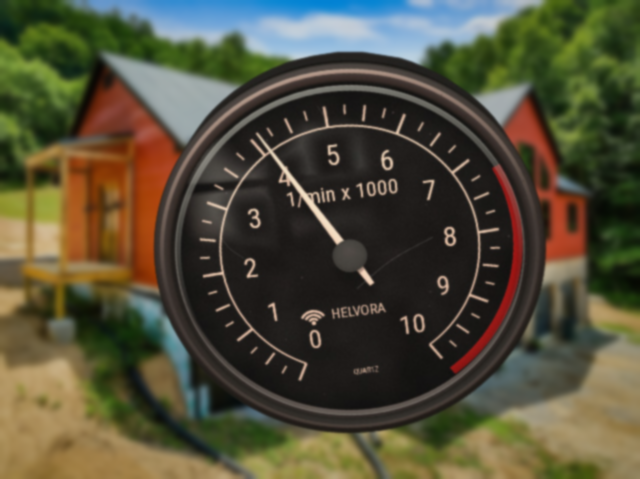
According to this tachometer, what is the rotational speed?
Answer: 4125 rpm
